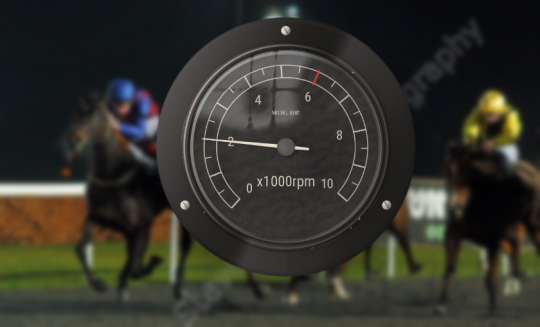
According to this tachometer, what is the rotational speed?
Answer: 2000 rpm
